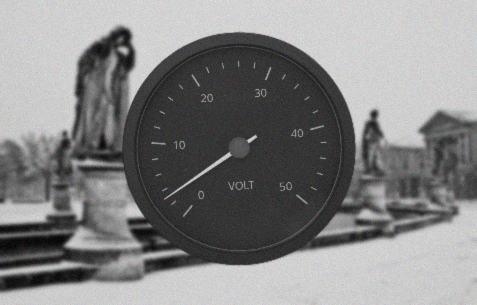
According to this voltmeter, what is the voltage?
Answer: 3 V
